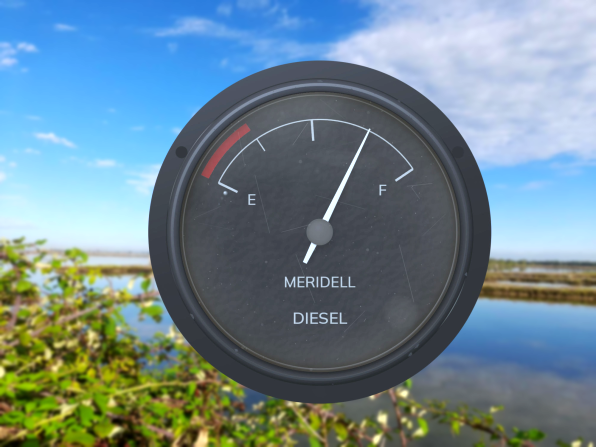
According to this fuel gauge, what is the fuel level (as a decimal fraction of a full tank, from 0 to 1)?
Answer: 0.75
